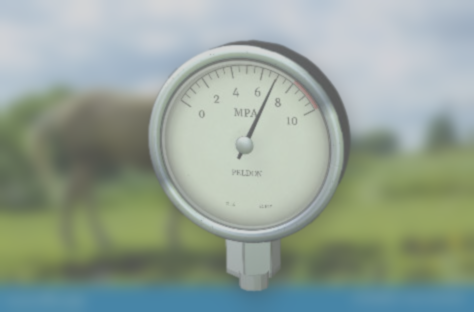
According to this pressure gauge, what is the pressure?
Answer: 7 MPa
